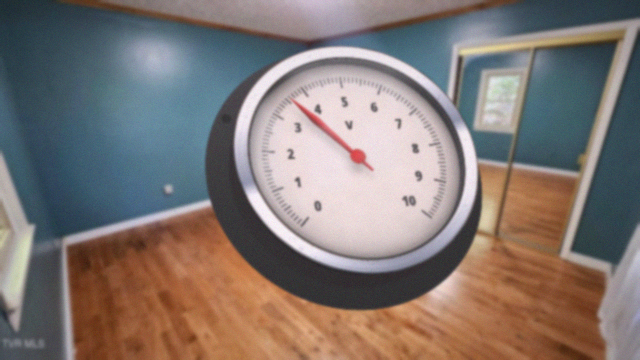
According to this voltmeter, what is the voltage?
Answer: 3.5 V
